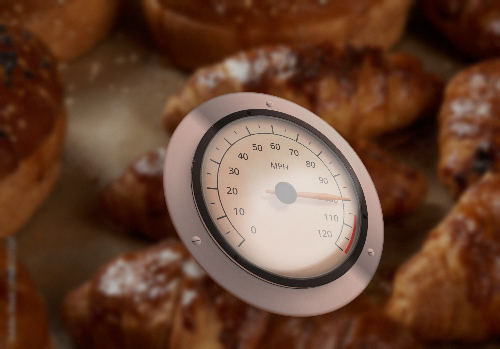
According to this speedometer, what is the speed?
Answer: 100 mph
